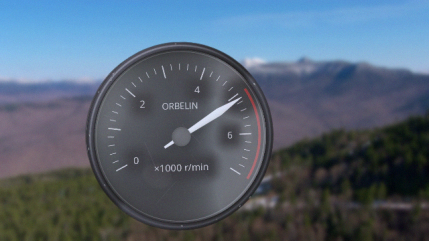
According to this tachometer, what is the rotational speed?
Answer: 5100 rpm
